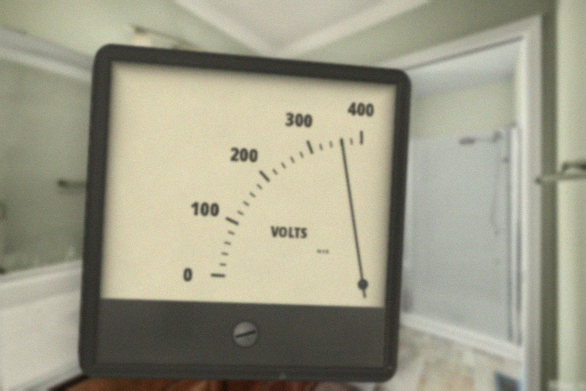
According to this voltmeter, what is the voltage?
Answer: 360 V
